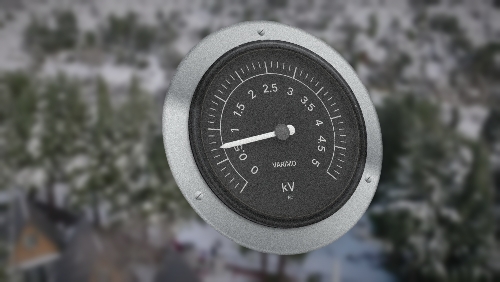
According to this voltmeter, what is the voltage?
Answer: 0.7 kV
